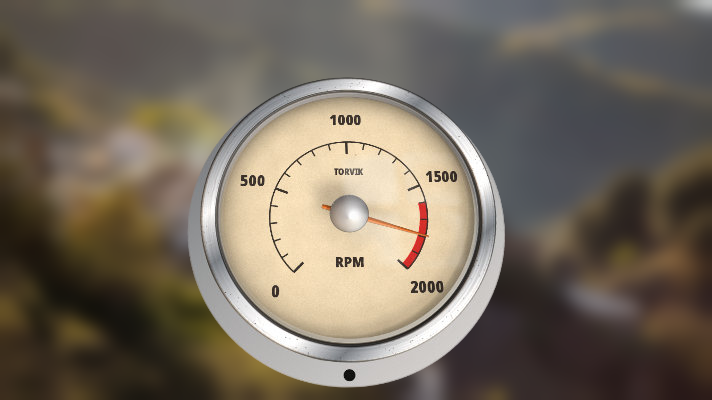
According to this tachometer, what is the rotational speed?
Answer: 1800 rpm
